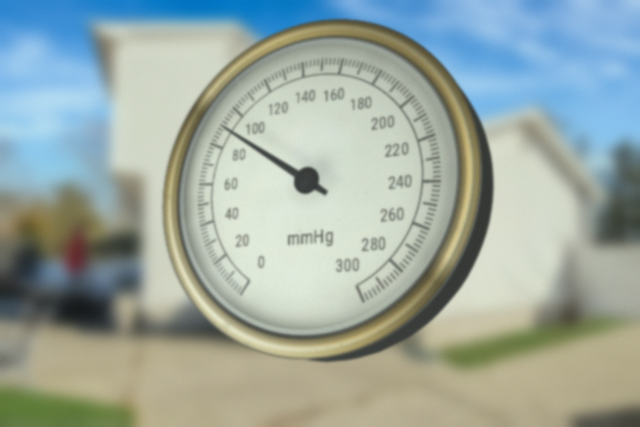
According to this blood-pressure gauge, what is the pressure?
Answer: 90 mmHg
